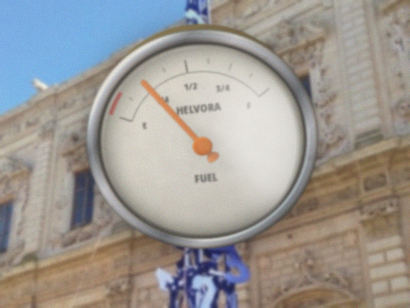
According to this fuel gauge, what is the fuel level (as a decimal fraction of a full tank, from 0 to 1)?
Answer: 0.25
